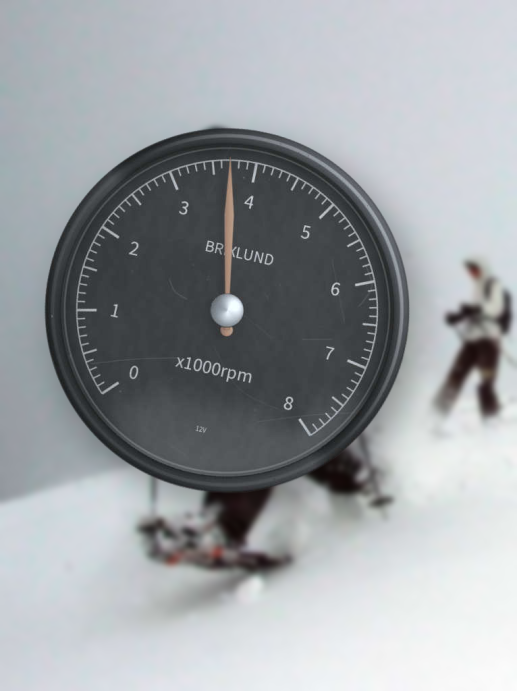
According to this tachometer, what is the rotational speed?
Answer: 3700 rpm
